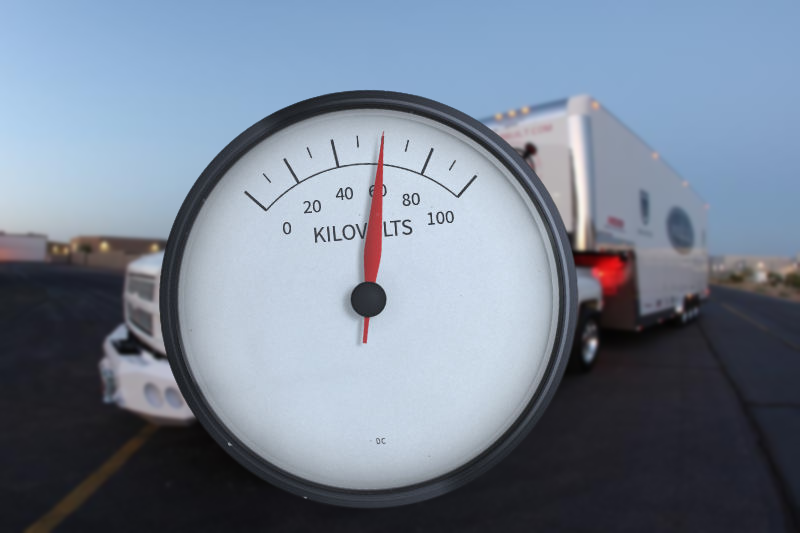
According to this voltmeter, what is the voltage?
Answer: 60 kV
